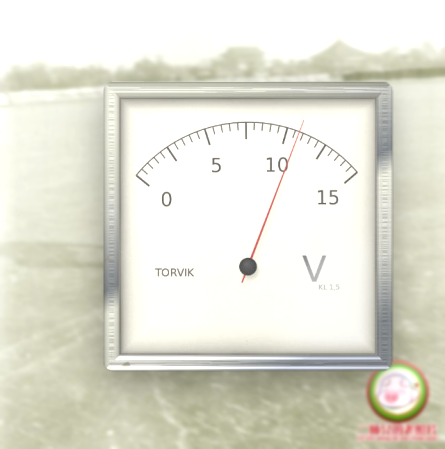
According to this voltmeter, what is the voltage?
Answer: 10.75 V
